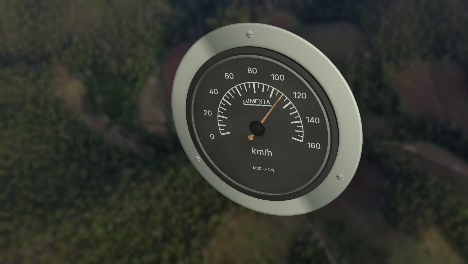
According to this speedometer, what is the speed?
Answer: 110 km/h
